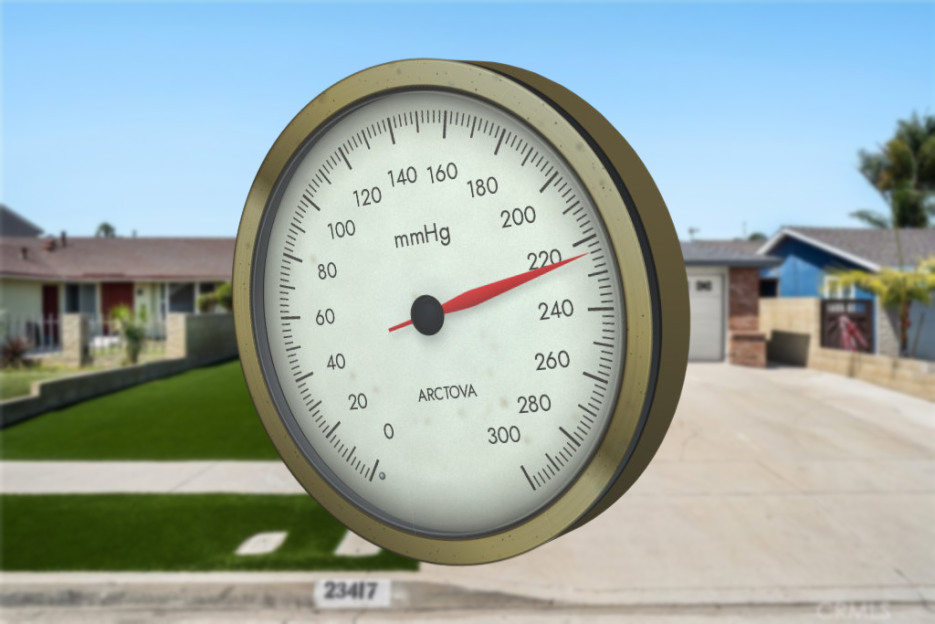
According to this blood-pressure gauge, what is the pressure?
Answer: 224 mmHg
